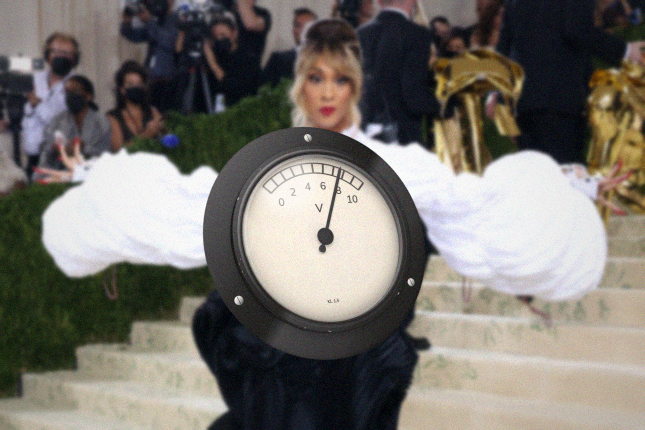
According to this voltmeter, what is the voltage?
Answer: 7.5 V
